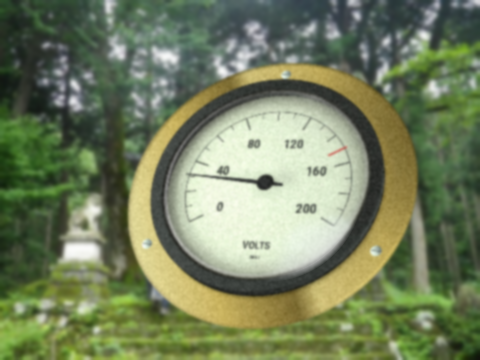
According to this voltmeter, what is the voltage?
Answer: 30 V
